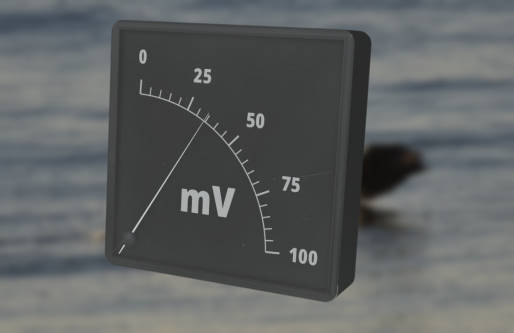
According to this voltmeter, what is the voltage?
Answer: 35 mV
